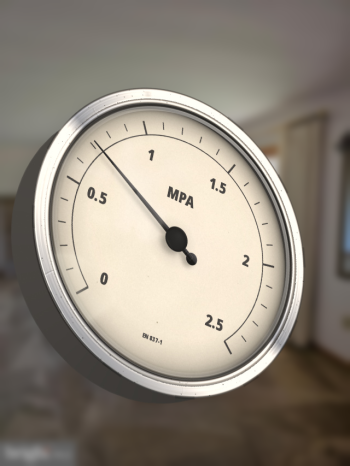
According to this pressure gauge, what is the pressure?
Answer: 0.7 MPa
